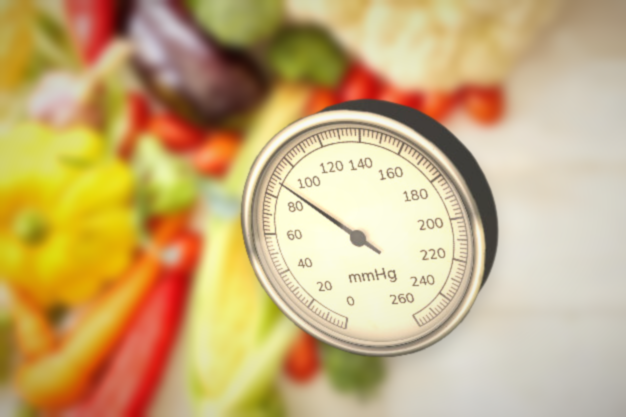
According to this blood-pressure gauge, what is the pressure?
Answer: 90 mmHg
